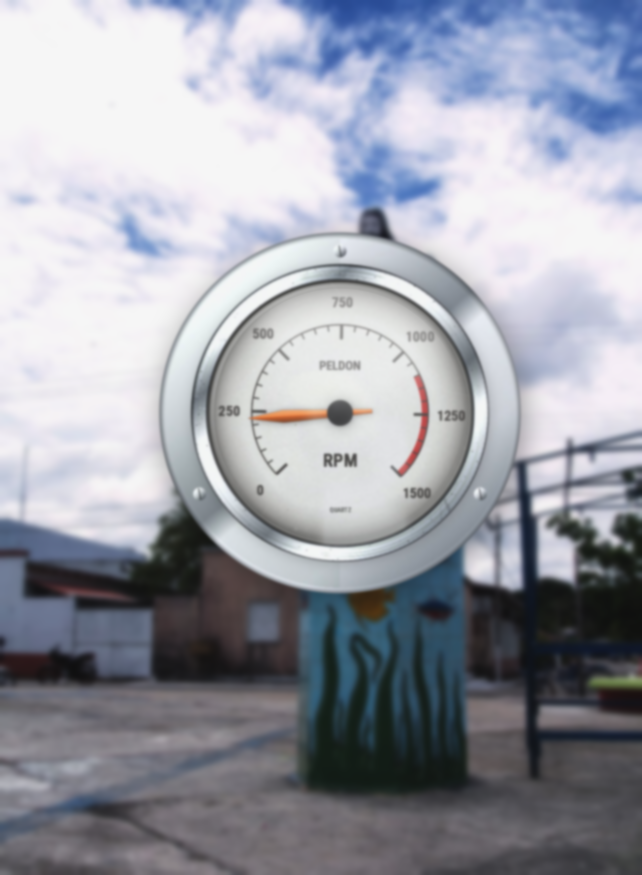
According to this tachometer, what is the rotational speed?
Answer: 225 rpm
